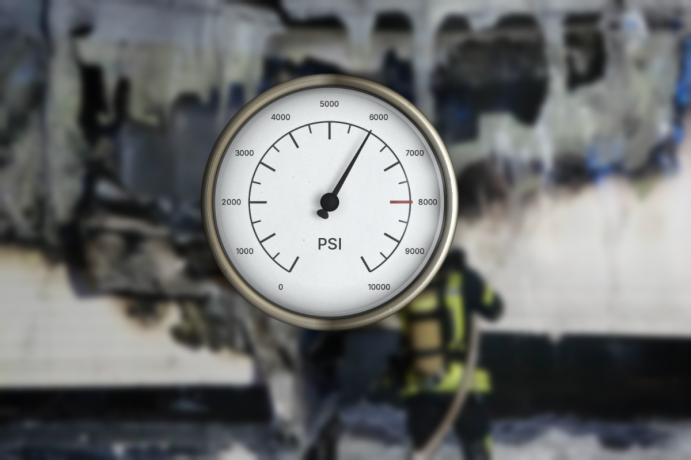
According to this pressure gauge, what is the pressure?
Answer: 6000 psi
